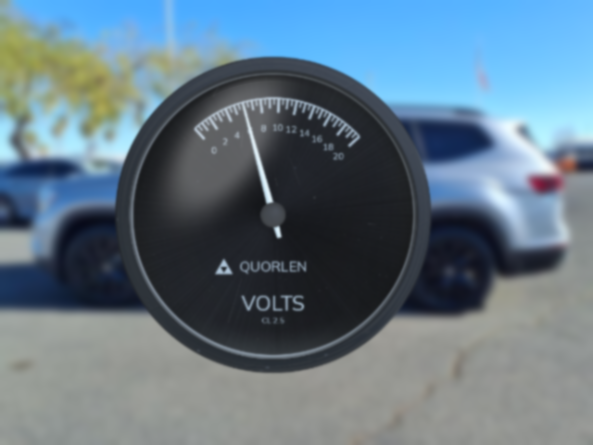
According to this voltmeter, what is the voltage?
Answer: 6 V
